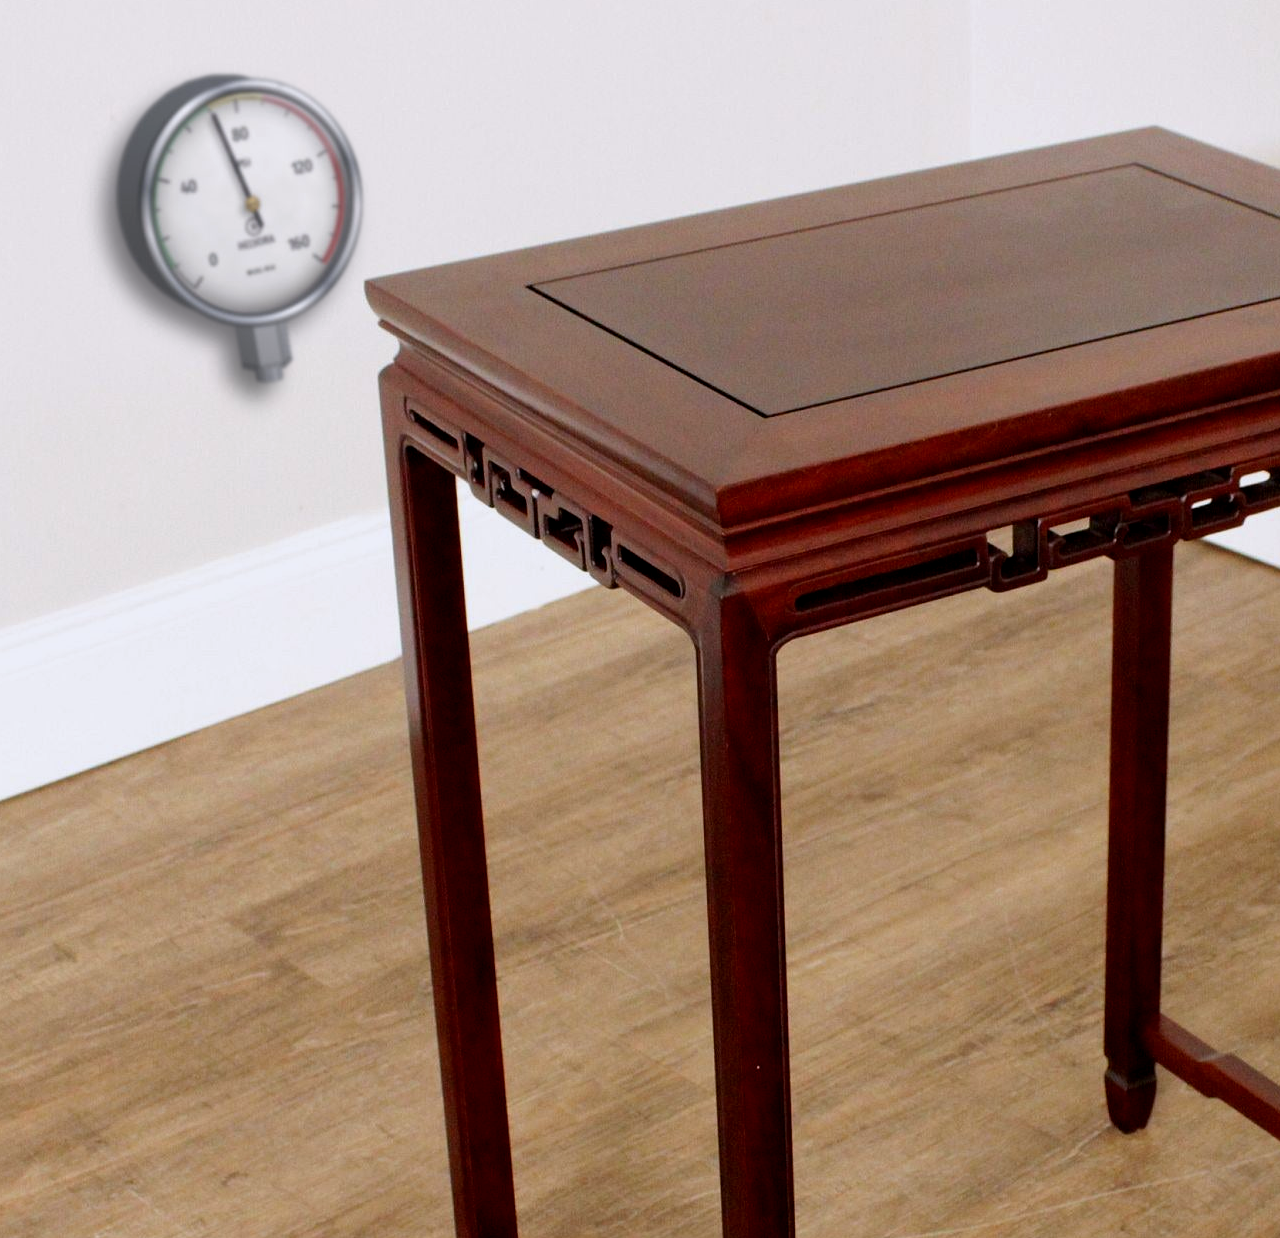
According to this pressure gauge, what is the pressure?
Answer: 70 psi
